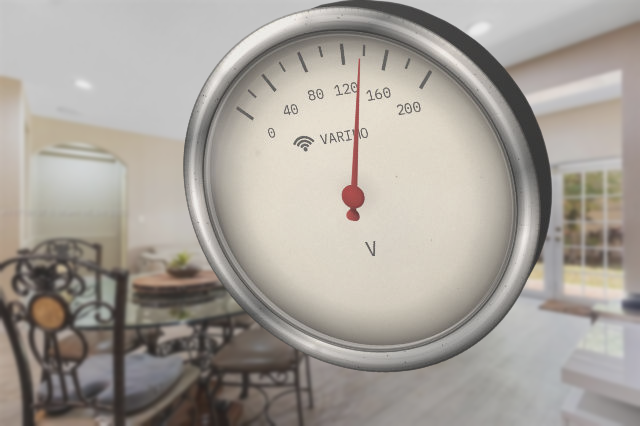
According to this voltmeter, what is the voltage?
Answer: 140 V
